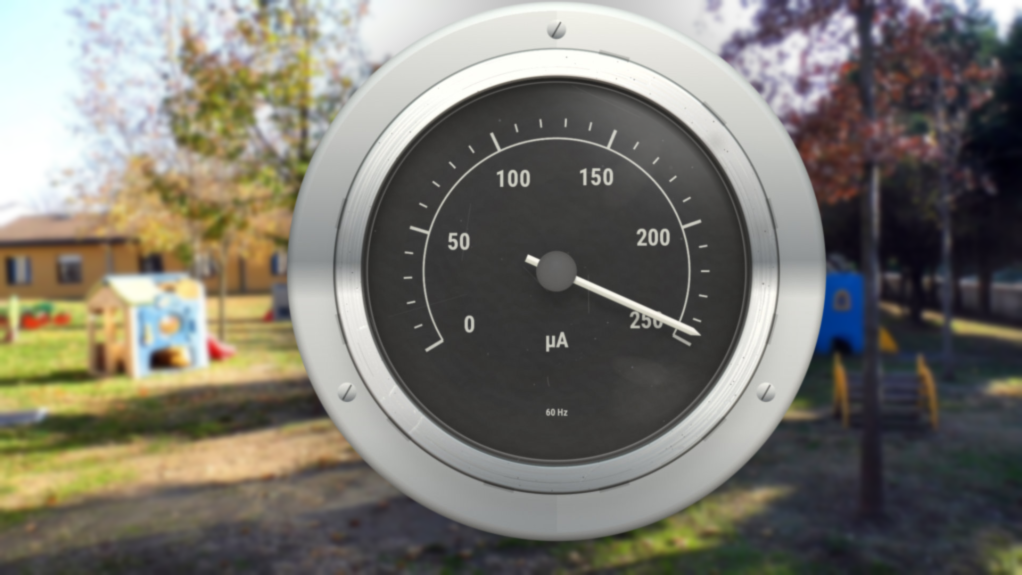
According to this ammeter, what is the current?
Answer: 245 µA
